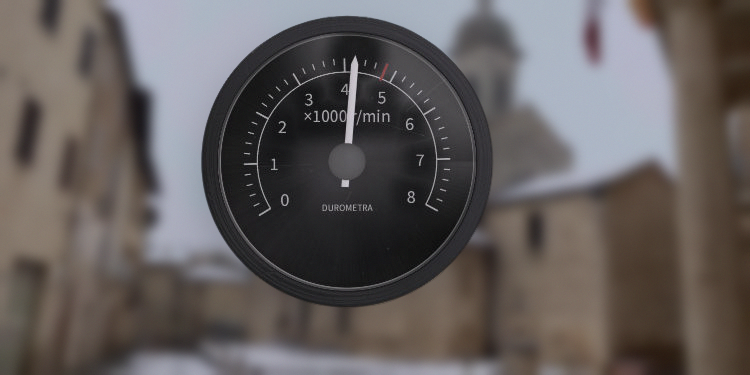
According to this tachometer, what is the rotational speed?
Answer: 4200 rpm
